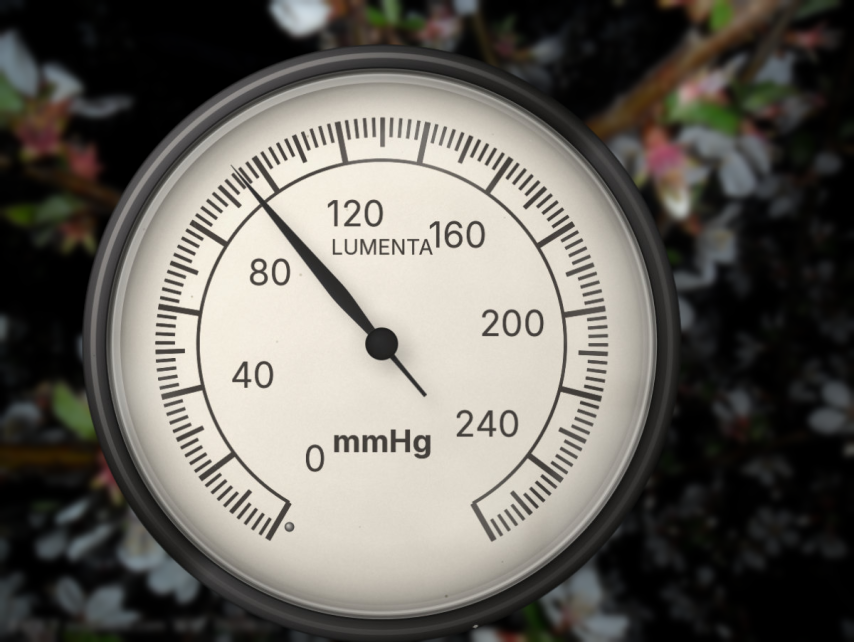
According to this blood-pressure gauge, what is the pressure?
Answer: 95 mmHg
